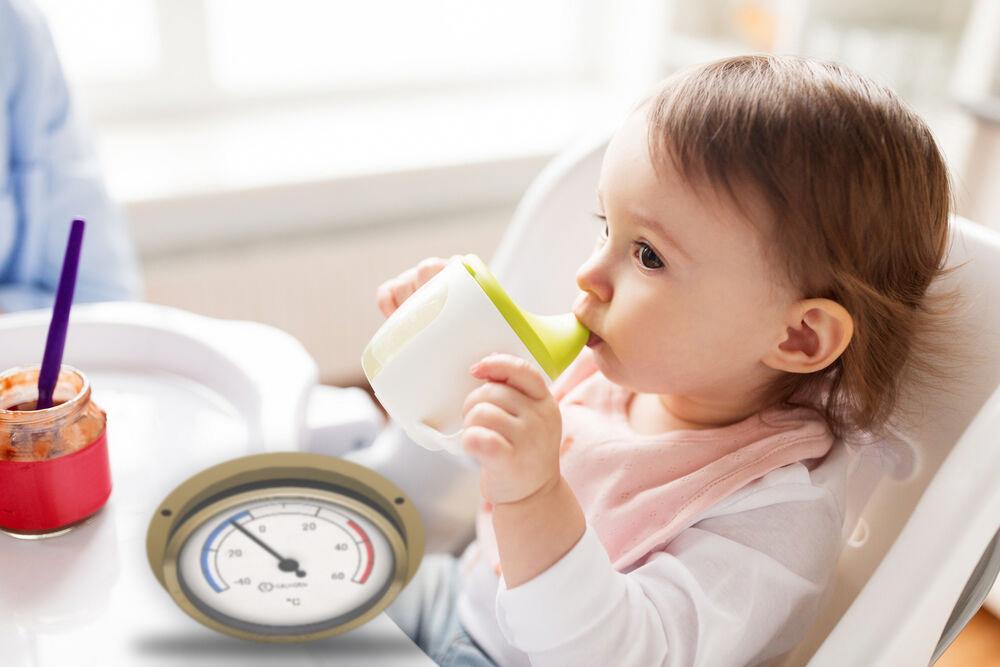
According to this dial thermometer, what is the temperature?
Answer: -5 °C
